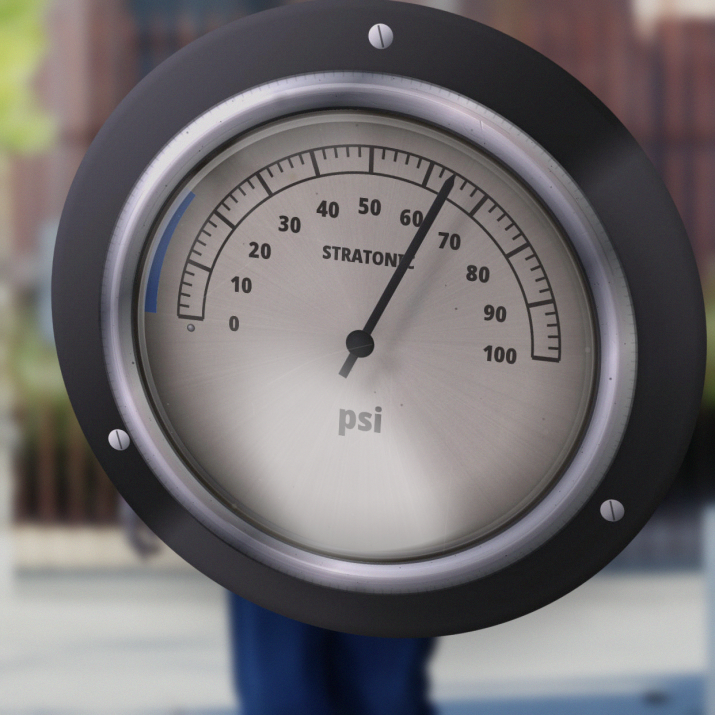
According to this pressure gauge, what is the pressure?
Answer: 64 psi
